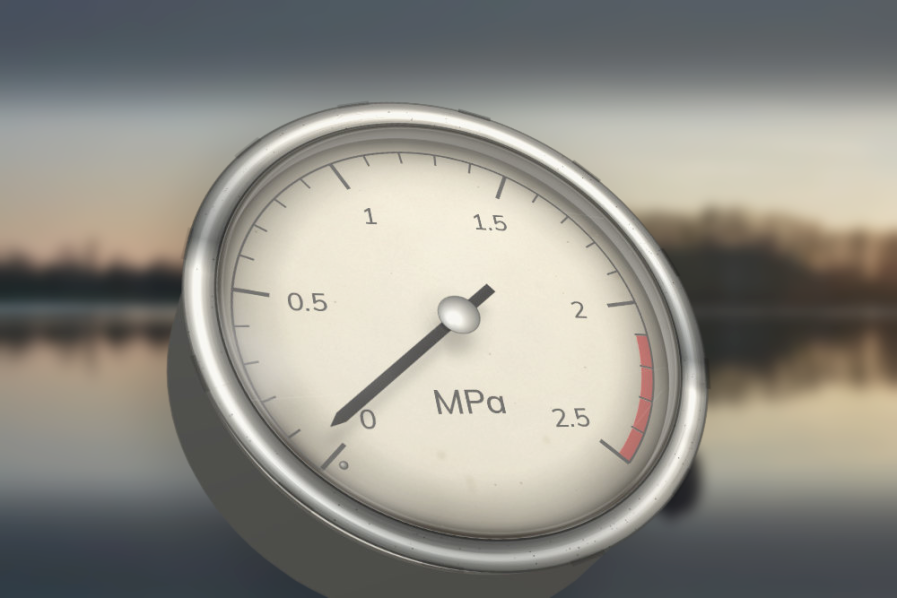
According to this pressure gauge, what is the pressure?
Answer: 0.05 MPa
